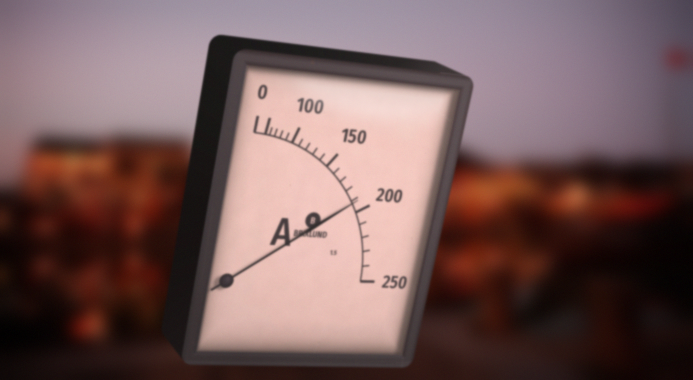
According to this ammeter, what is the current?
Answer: 190 A
